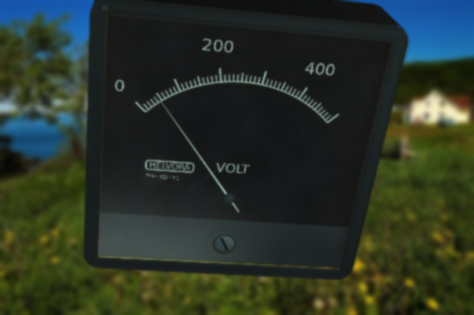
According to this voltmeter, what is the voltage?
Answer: 50 V
